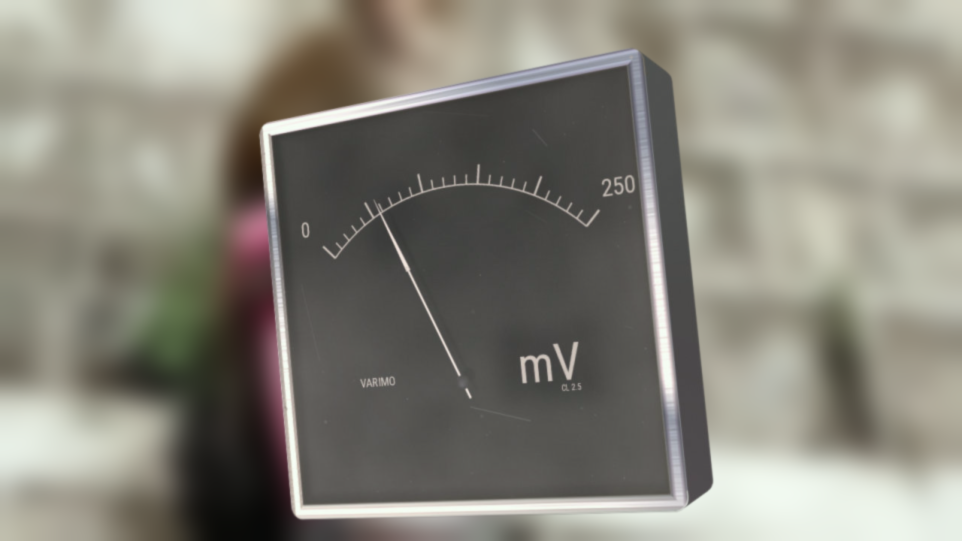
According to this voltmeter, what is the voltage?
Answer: 60 mV
